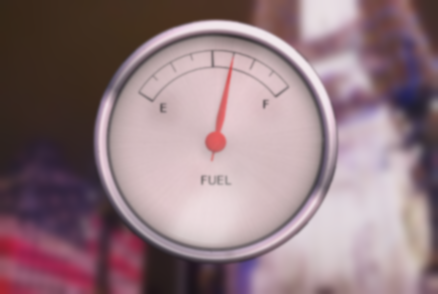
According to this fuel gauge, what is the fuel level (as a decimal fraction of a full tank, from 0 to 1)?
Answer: 0.625
